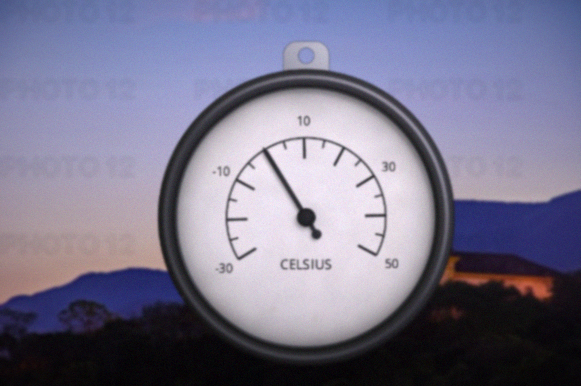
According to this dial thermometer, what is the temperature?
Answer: 0 °C
